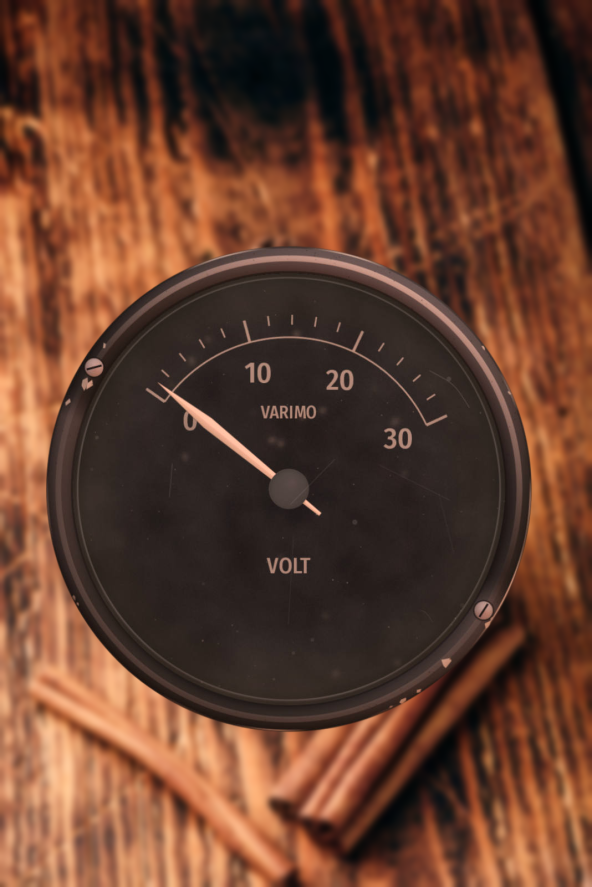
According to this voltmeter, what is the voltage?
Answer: 1 V
